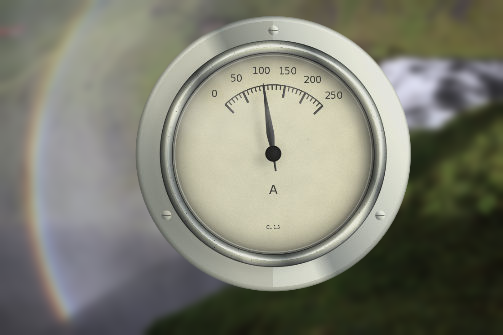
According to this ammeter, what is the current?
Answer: 100 A
